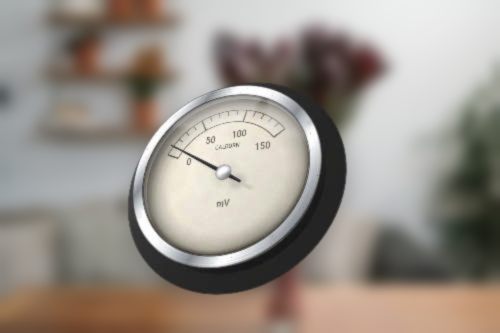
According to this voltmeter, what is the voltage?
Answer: 10 mV
